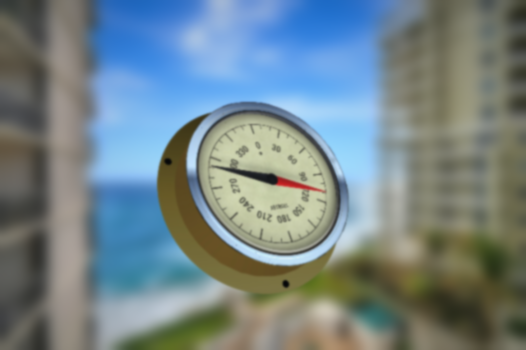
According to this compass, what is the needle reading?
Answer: 110 °
